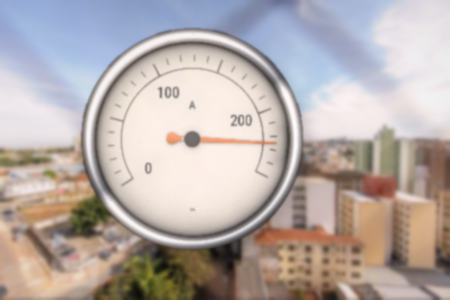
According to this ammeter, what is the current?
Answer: 225 A
